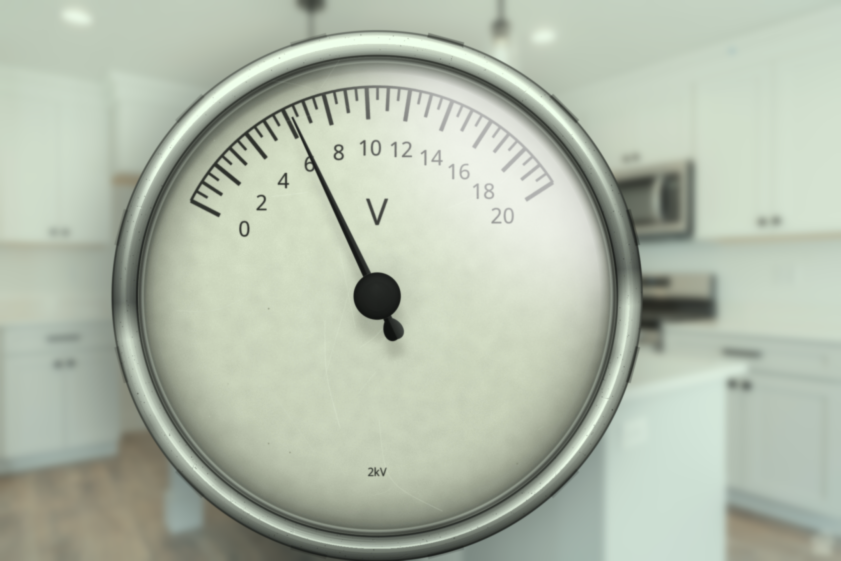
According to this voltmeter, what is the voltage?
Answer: 6.25 V
